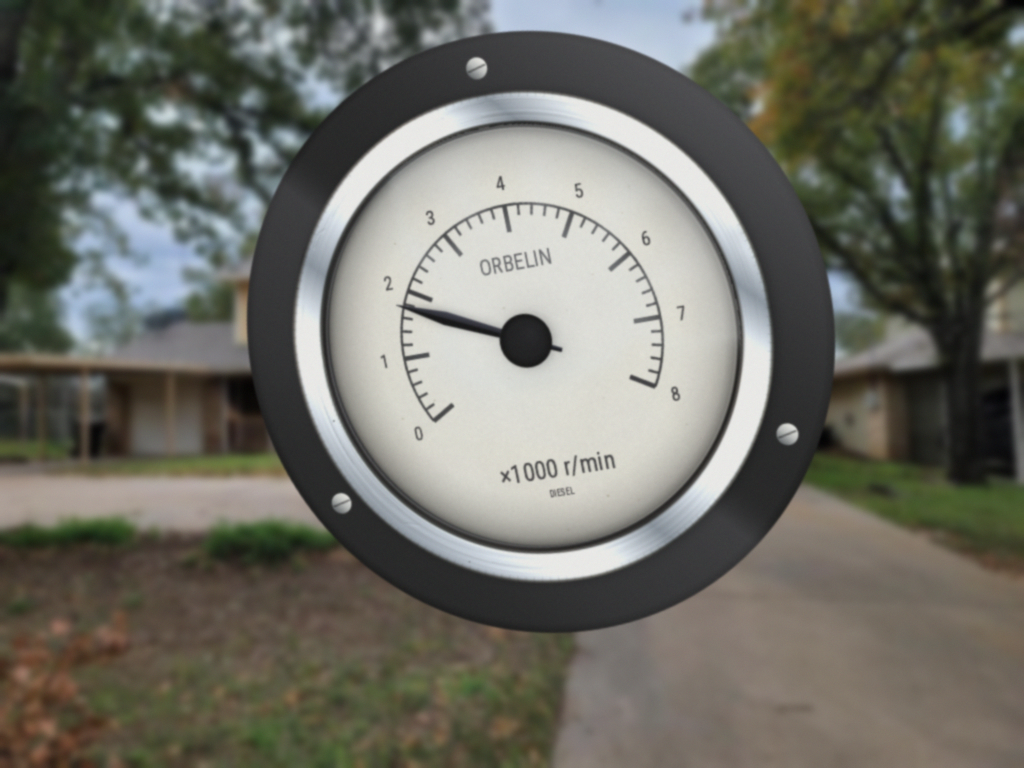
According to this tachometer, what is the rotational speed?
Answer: 1800 rpm
